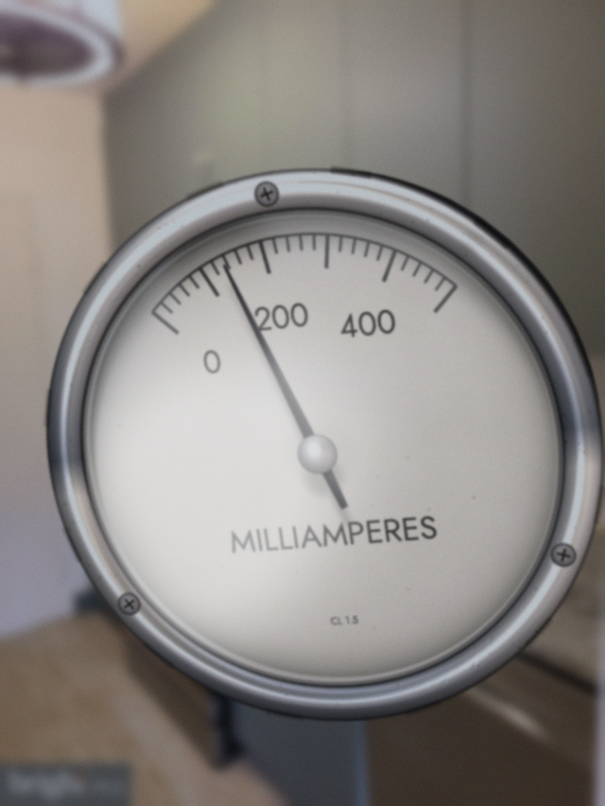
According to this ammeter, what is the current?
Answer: 140 mA
